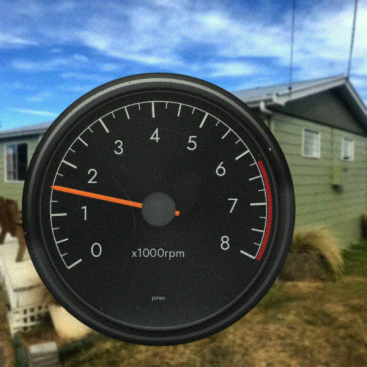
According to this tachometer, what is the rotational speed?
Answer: 1500 rpm
